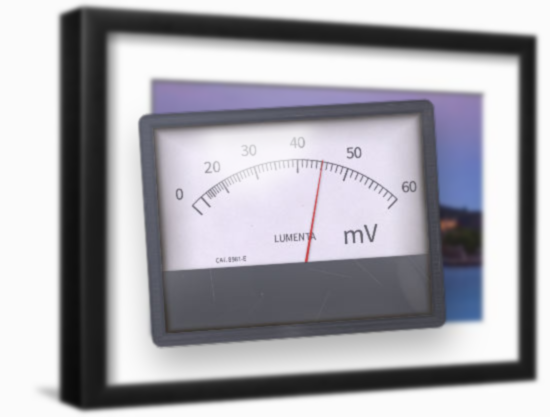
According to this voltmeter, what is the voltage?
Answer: 45 mV
